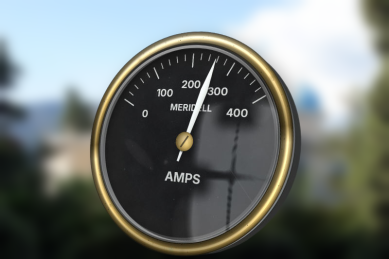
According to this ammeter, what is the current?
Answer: 260 A
